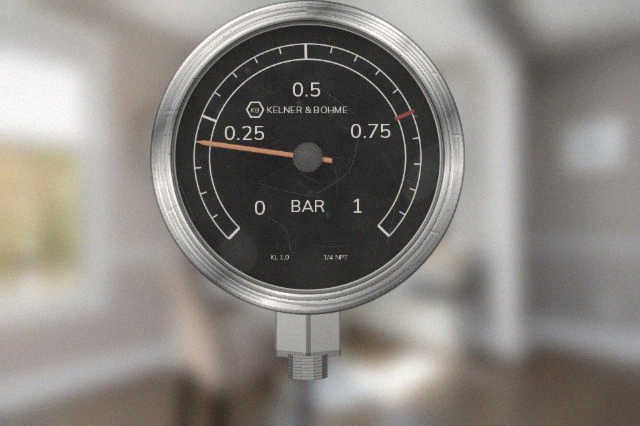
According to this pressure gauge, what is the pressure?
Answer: 0.2 bar
